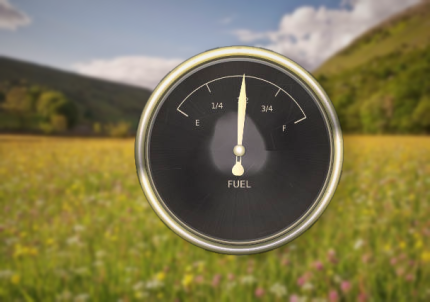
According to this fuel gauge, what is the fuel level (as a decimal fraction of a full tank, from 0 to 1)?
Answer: 0.5
